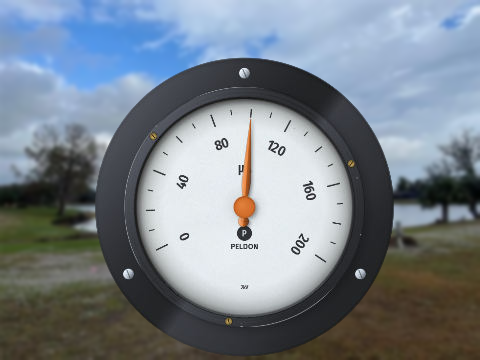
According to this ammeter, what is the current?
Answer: 100 µA
